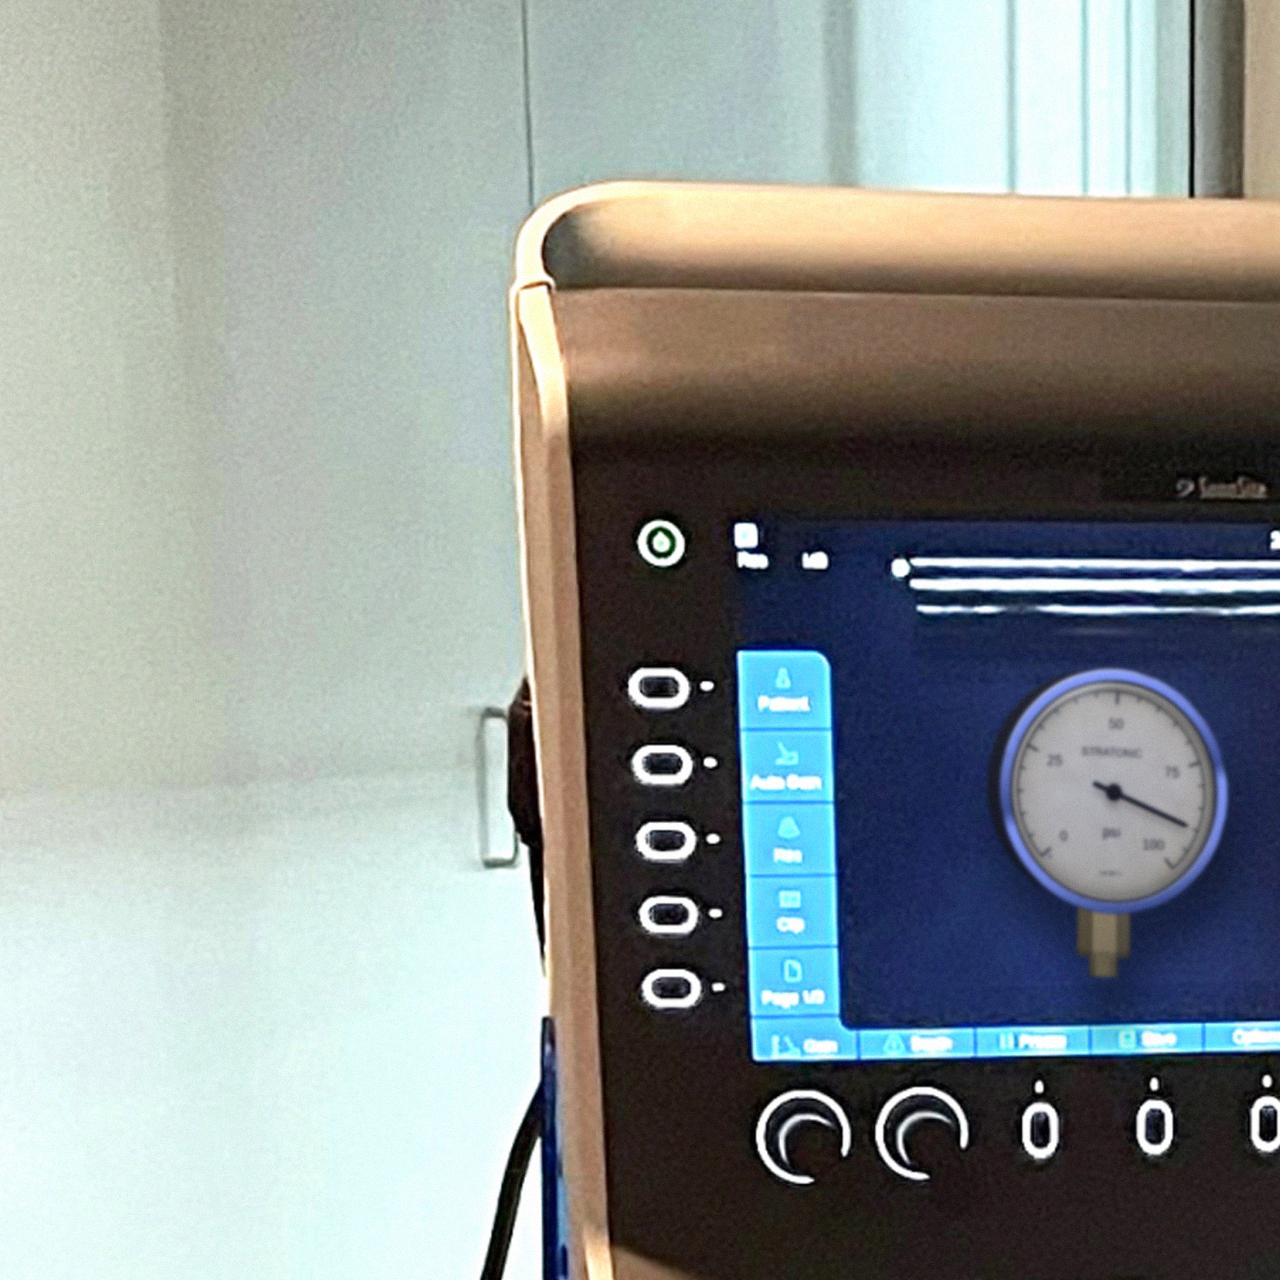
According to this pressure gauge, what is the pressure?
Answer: 90 psi
